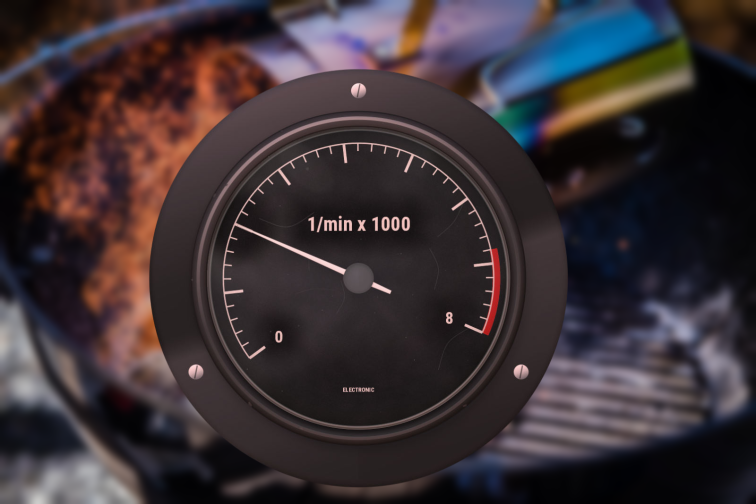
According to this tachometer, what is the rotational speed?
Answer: 2000 rpm
